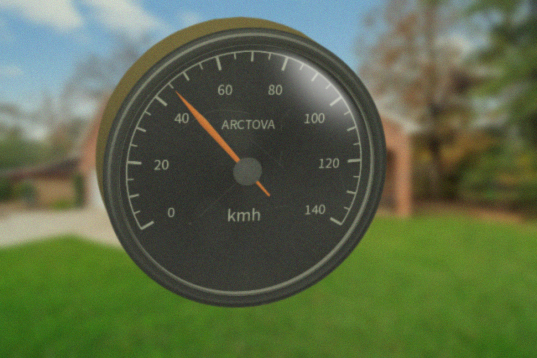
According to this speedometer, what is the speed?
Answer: 45 km/h
